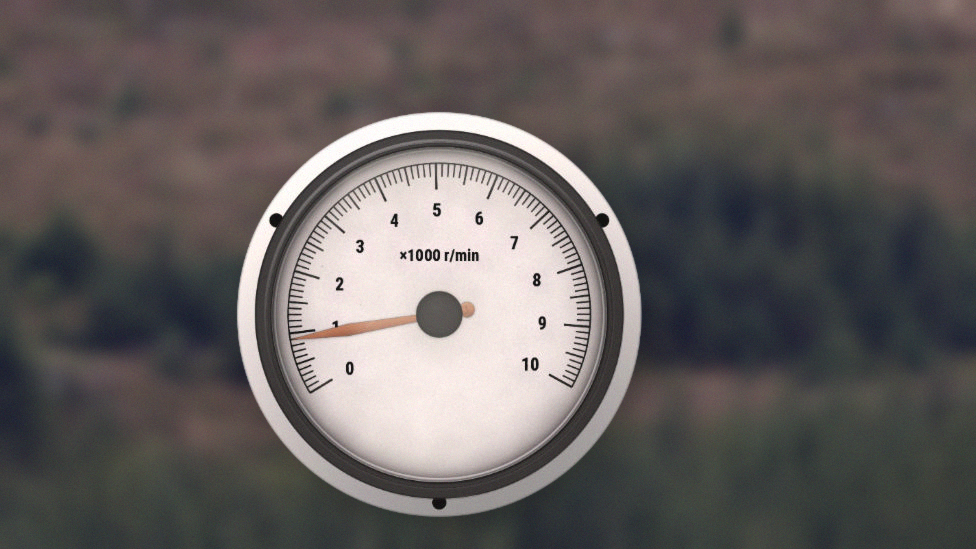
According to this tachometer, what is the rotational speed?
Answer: 900 rpm
